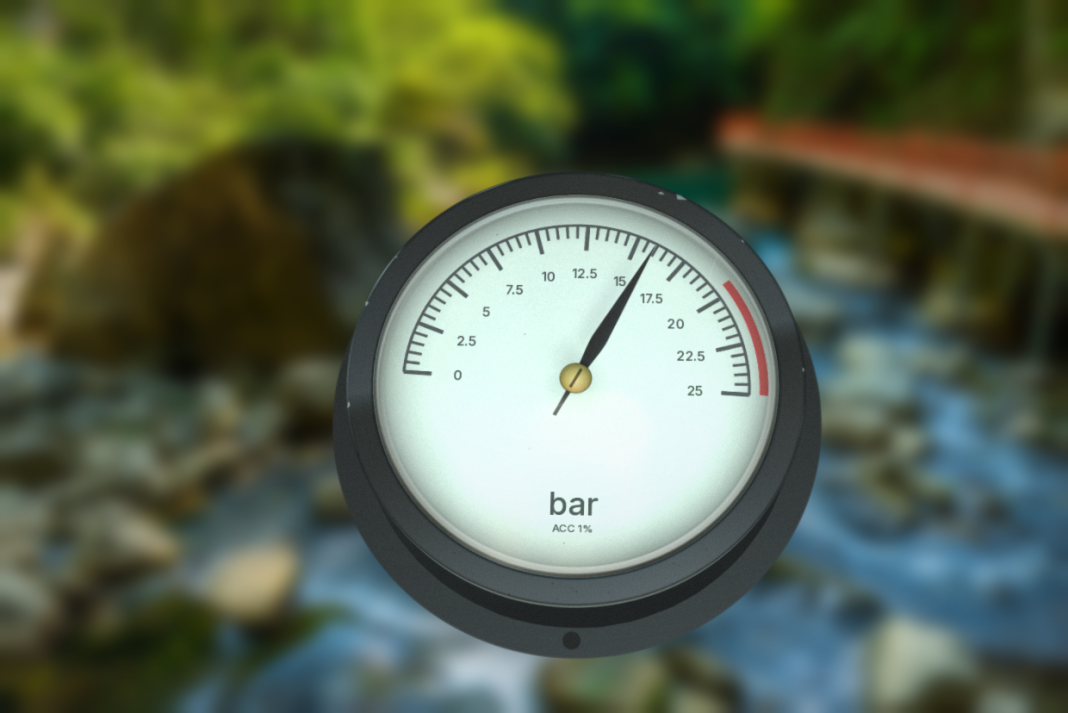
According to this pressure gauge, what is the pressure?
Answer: 16 bar
